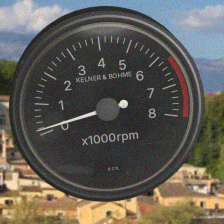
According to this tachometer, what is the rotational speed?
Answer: 200 rpm
